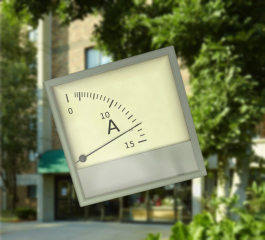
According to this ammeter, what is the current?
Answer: 13.5 A
